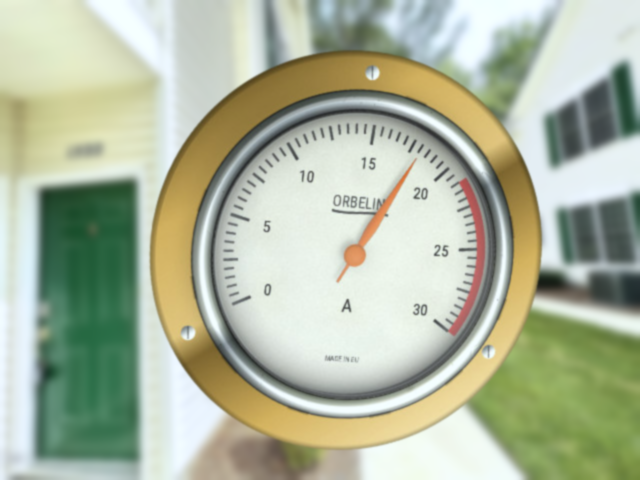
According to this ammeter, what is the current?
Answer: 18 A
